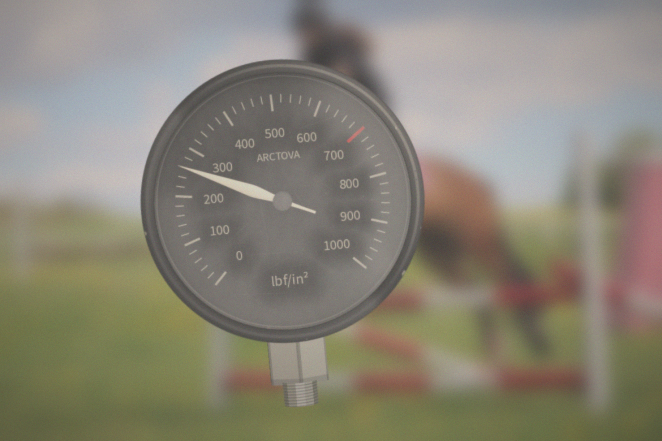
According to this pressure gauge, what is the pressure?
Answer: 260 psi
